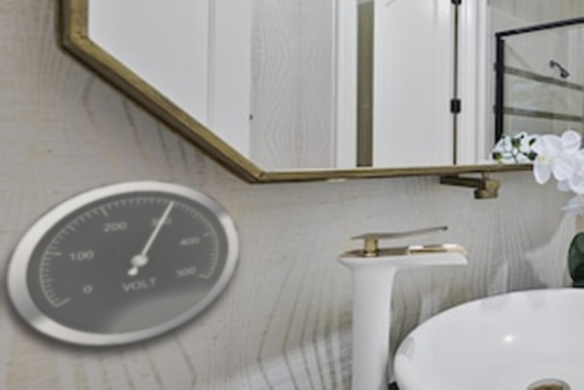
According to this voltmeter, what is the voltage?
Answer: 300 V
